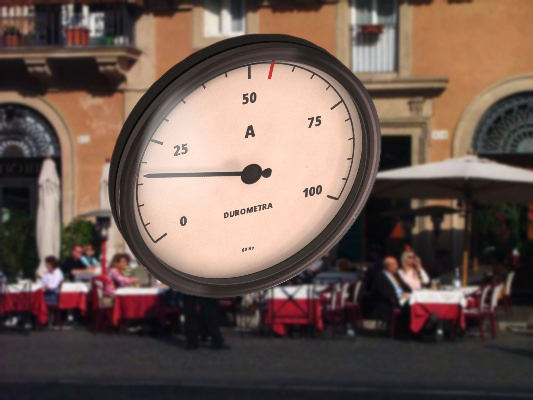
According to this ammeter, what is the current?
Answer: 17.5 A
